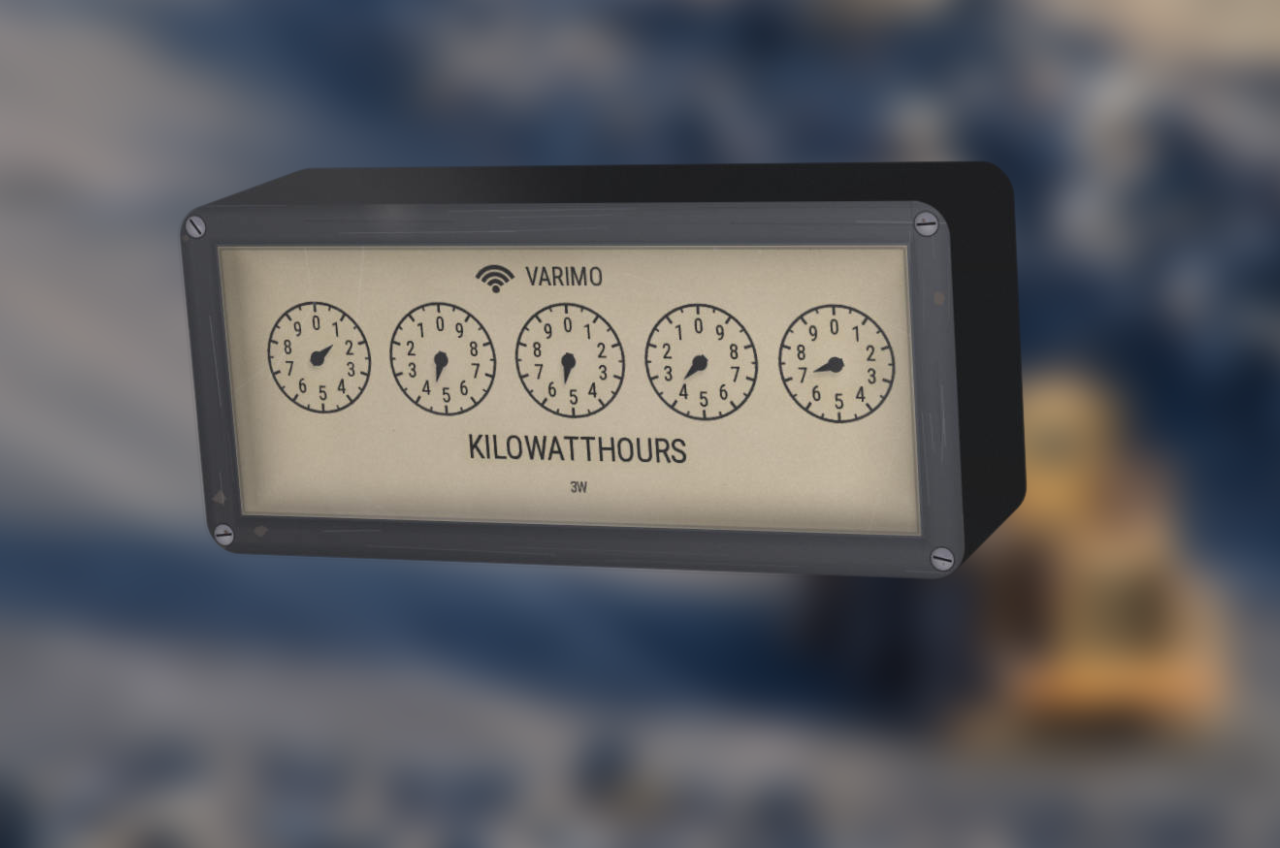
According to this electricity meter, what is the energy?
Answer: 14537 kWh
